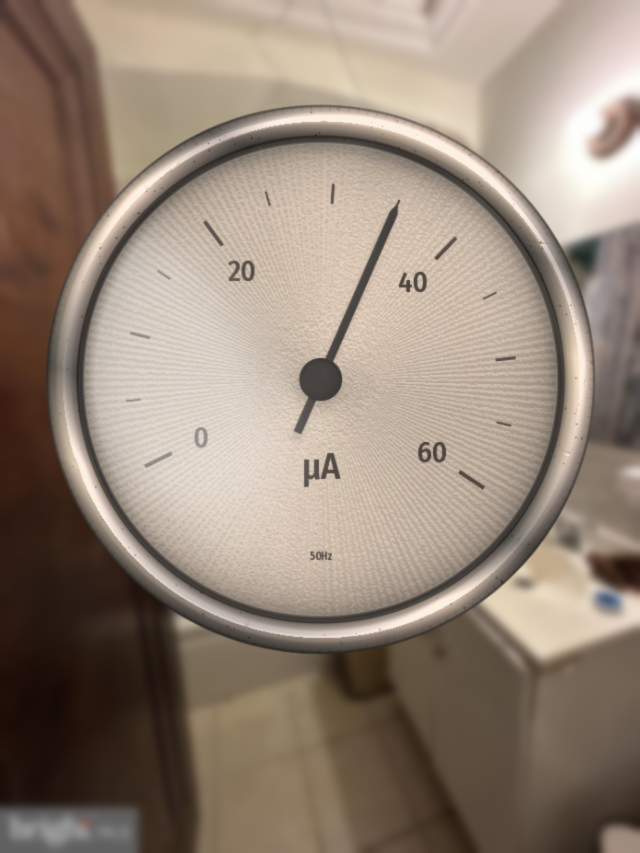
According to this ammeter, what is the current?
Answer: 35 µA
